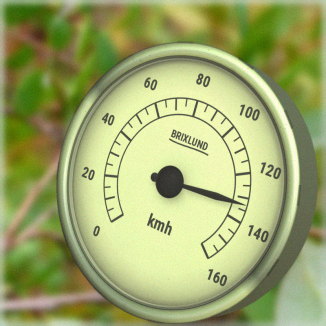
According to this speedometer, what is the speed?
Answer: 132.5 km/h
